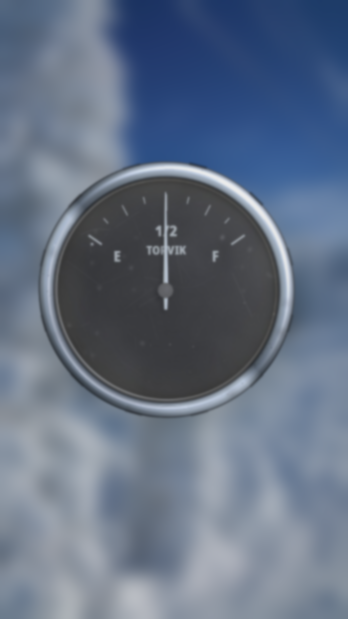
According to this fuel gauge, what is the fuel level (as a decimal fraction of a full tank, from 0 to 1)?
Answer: 0.5
